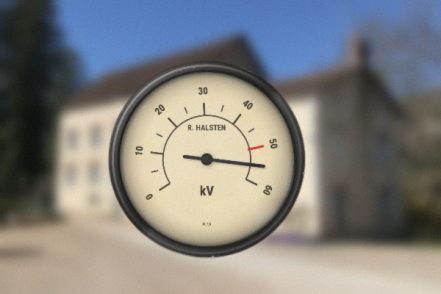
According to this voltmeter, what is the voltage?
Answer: 55 kV
